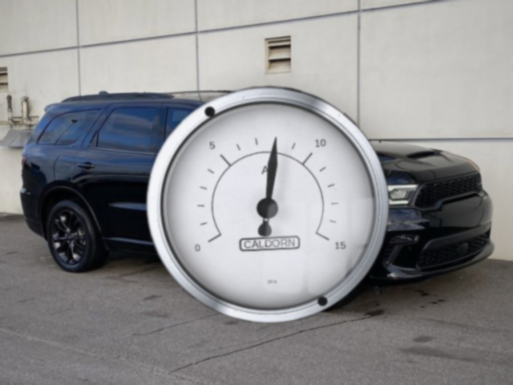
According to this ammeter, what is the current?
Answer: 8 A
